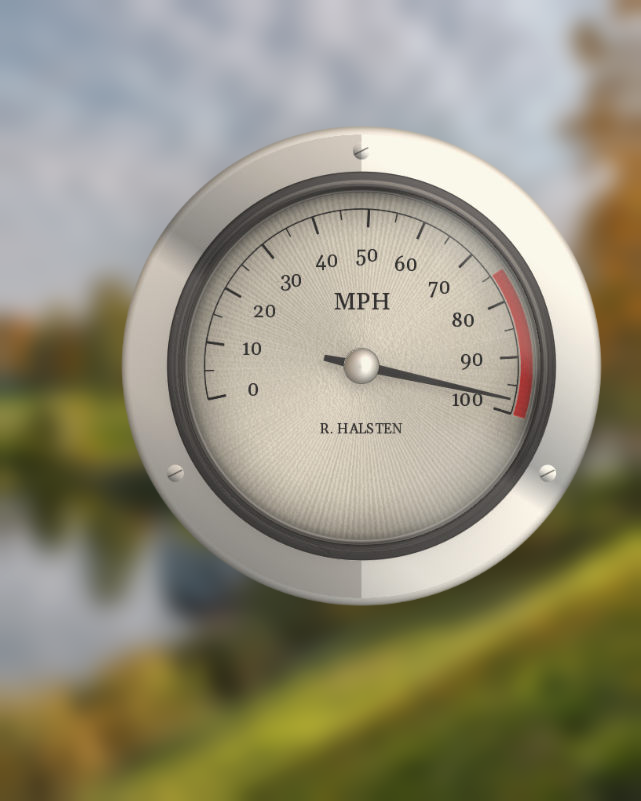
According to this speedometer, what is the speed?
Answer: 97.5 mph
